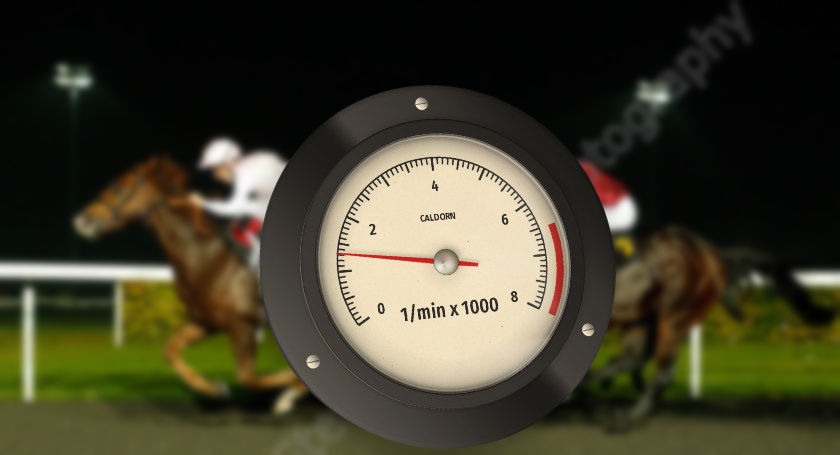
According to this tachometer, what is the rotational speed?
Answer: 1300 rpm
